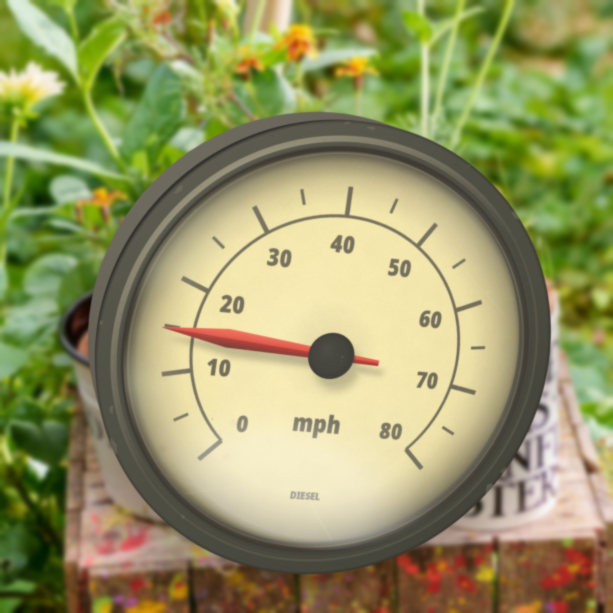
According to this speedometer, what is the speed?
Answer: 15 mph
